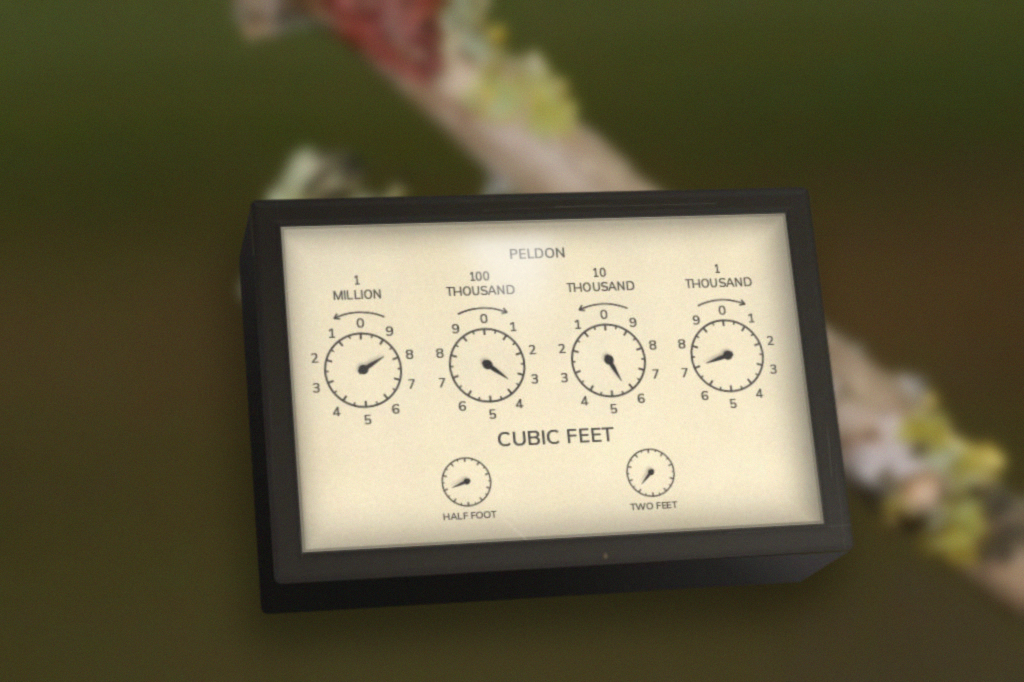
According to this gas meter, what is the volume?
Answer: 835700 ft³
